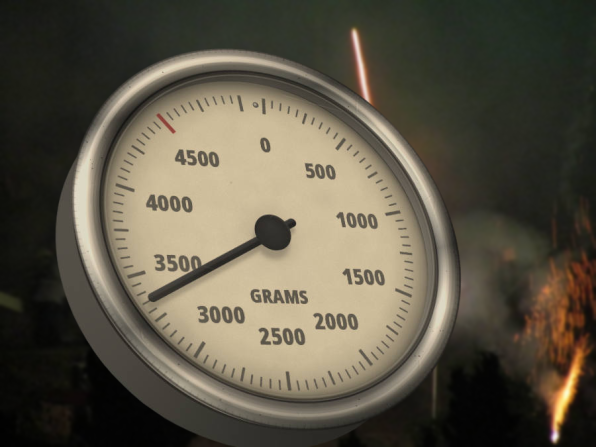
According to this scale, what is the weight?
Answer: 3350 g
